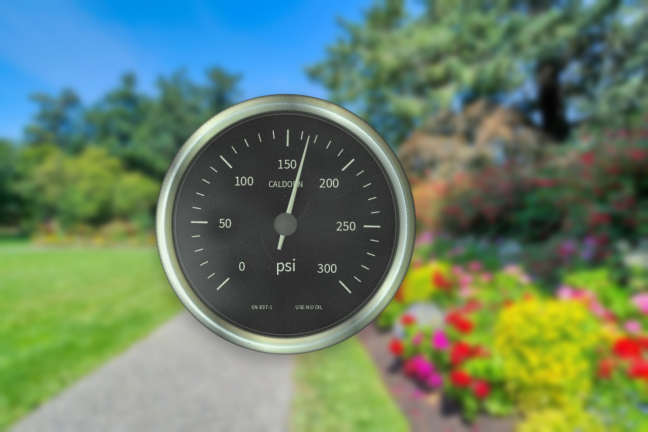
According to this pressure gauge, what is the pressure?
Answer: 165 psi
